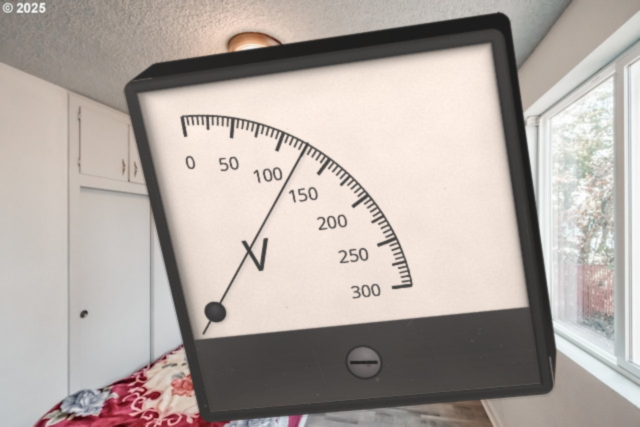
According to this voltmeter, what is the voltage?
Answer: 125 V
